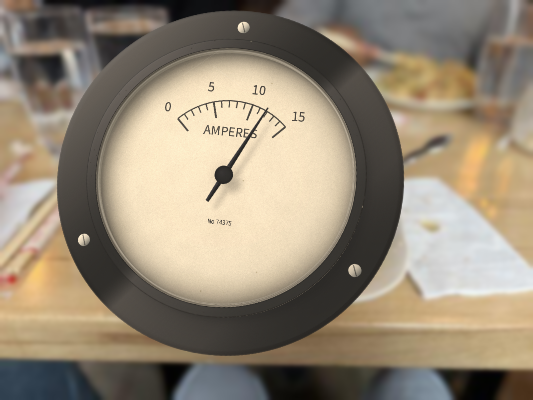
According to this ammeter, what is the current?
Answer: 12 A
